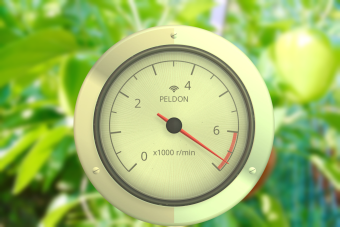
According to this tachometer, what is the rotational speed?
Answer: 6750 rpm
